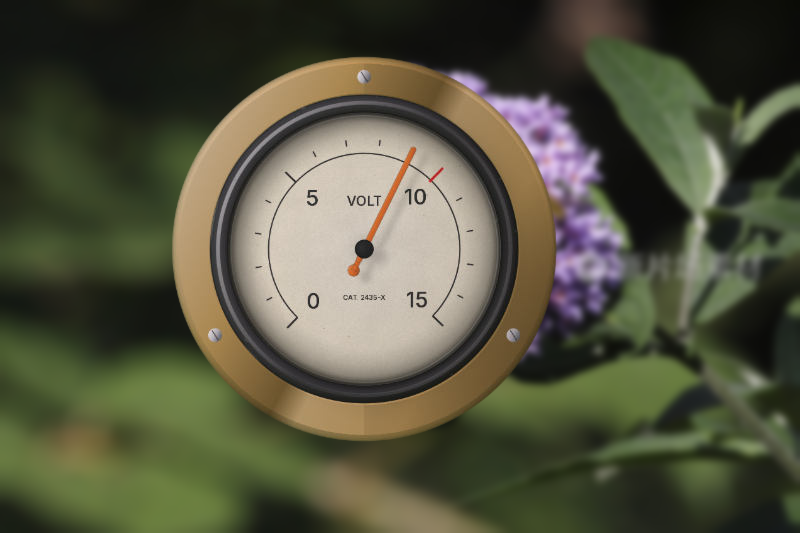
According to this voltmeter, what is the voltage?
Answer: 9 V
